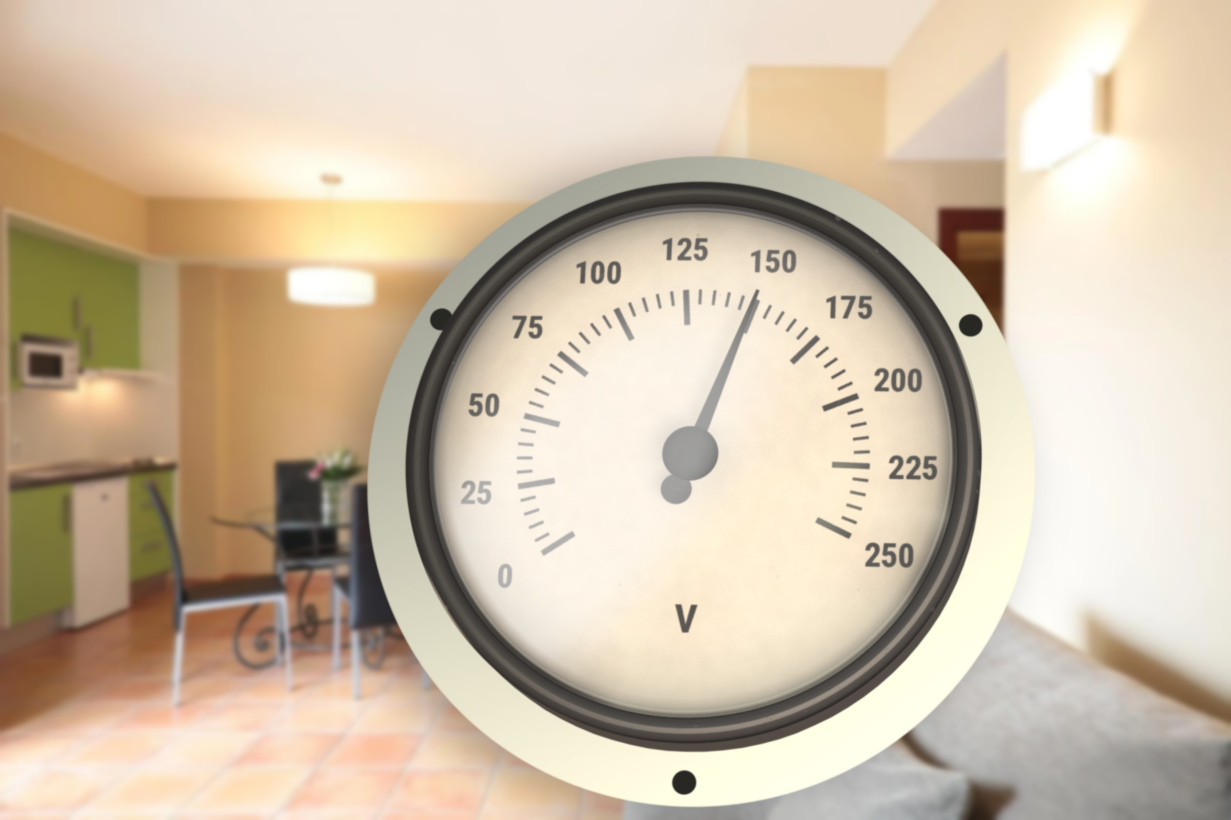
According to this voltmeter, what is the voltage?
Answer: 150 V
